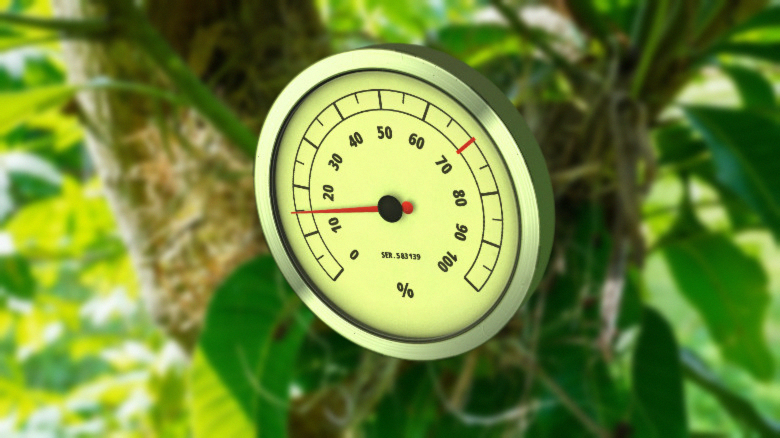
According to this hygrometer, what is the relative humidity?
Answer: 15 %
